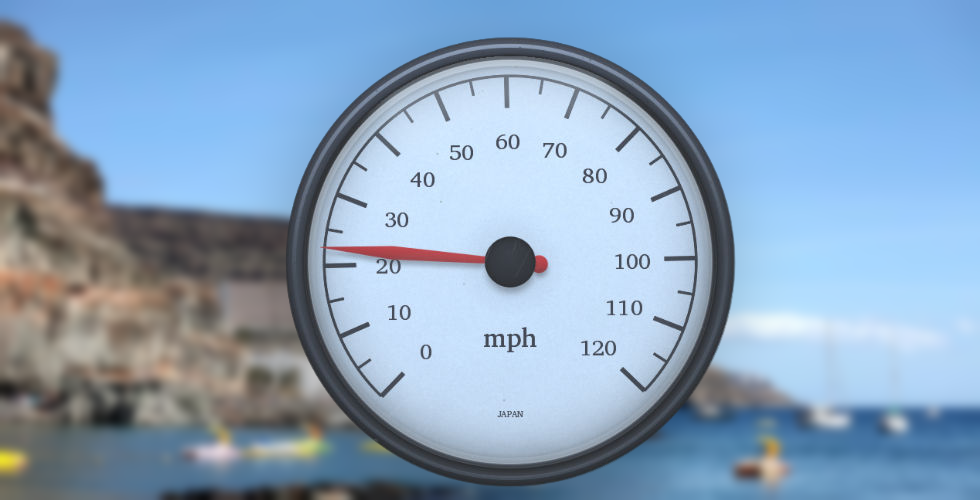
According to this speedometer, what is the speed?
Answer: 22.5 mph
